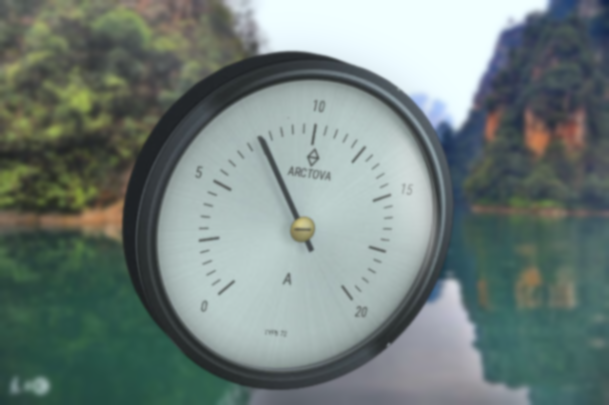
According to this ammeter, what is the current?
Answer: 7.5 A
